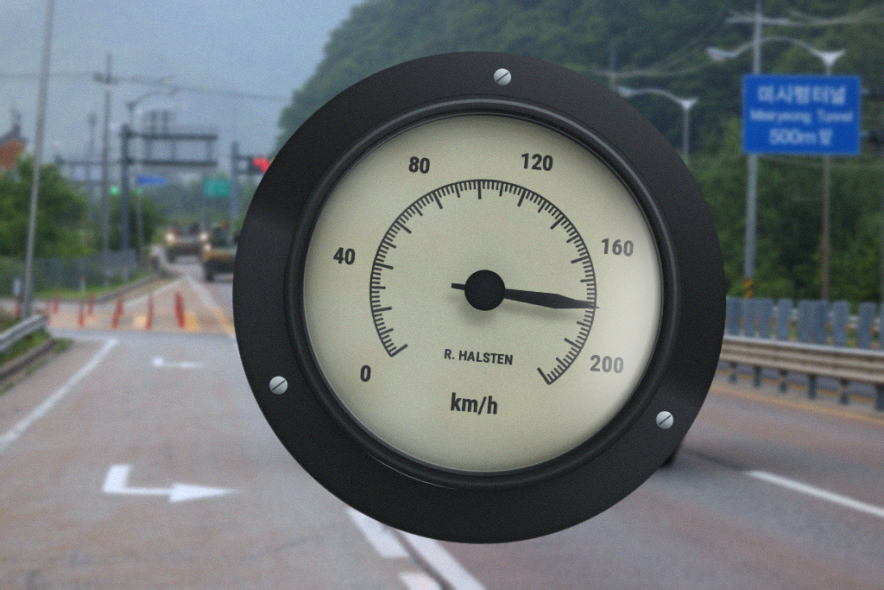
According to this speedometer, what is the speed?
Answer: 182 km/h
